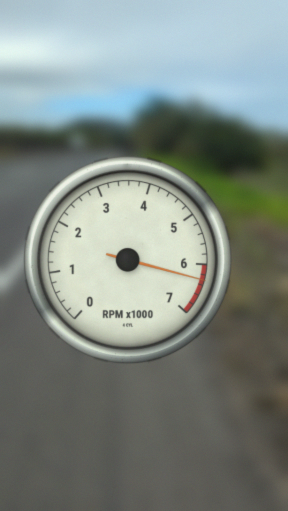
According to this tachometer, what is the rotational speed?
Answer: 6300 rpm
